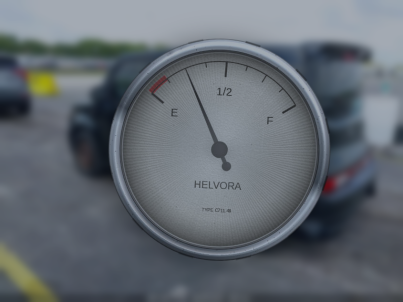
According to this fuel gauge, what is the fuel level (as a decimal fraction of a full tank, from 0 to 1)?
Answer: 0.25
